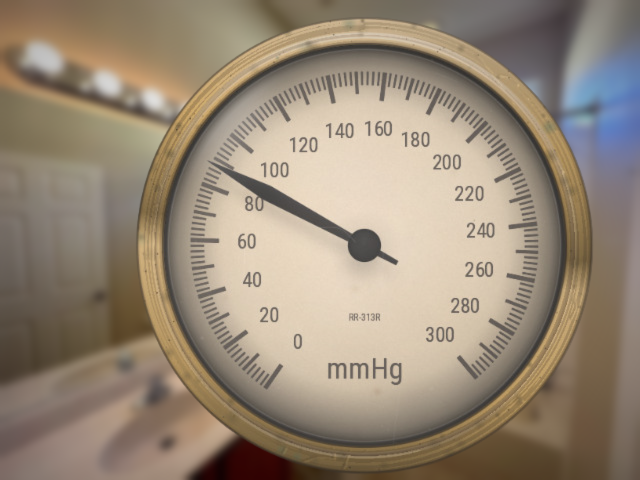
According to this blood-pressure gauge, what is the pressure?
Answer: 88 mmHg
